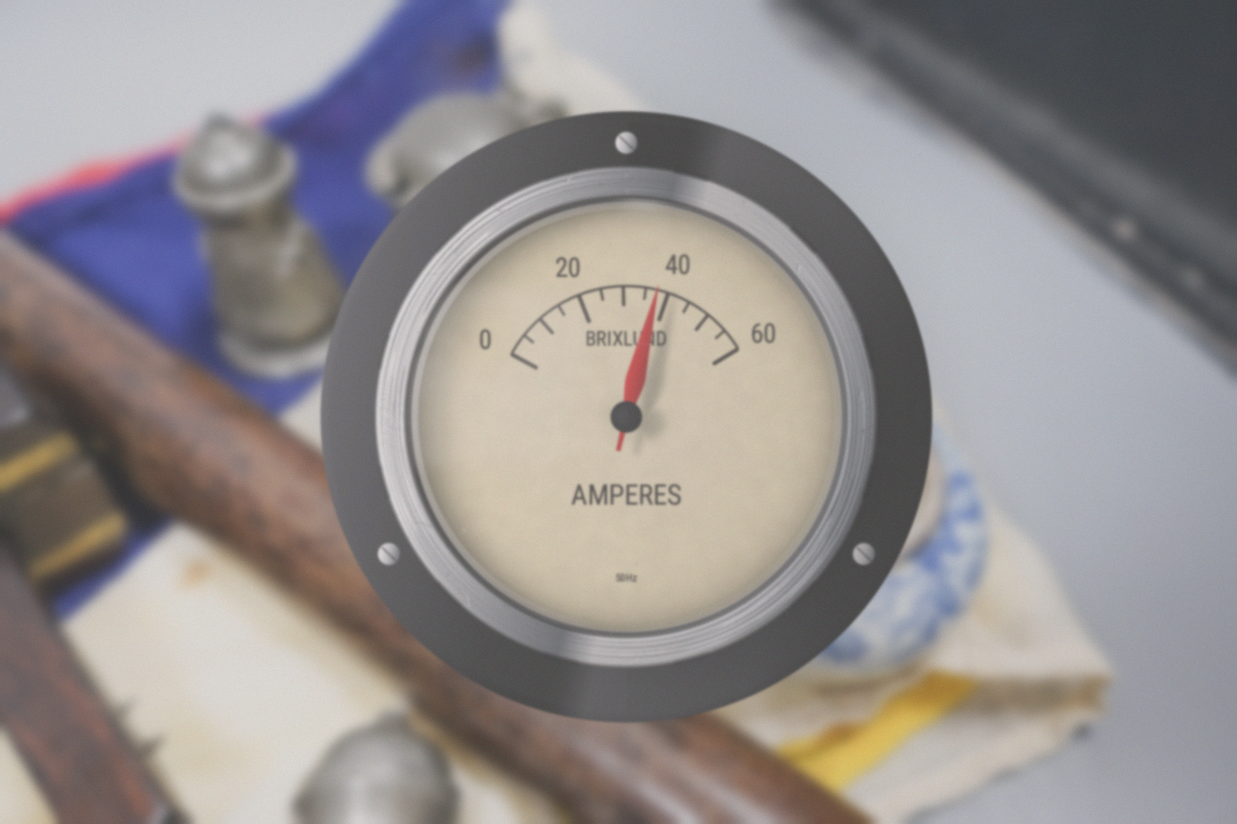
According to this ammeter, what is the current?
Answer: 37.5 A
